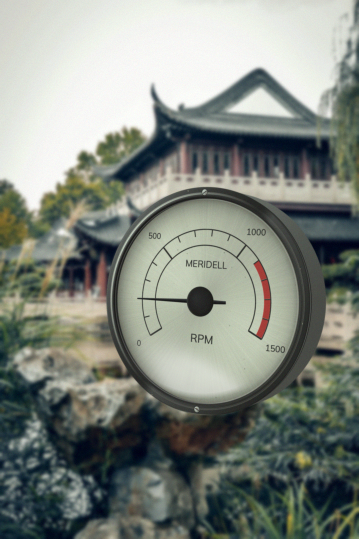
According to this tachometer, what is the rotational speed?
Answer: 200 rpm
